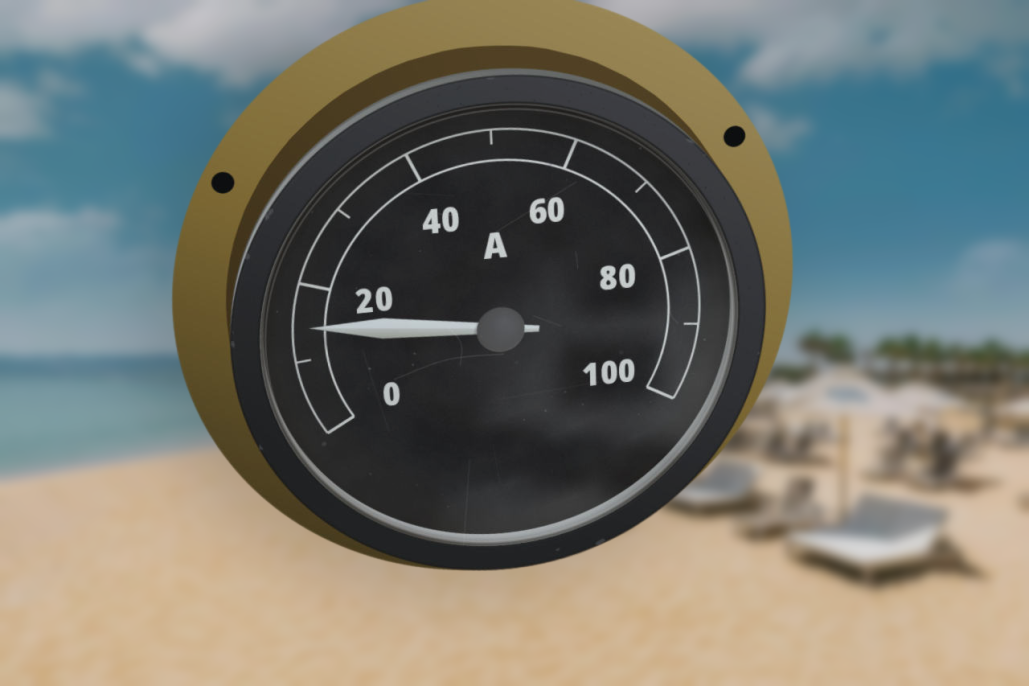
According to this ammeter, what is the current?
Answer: 15 A
